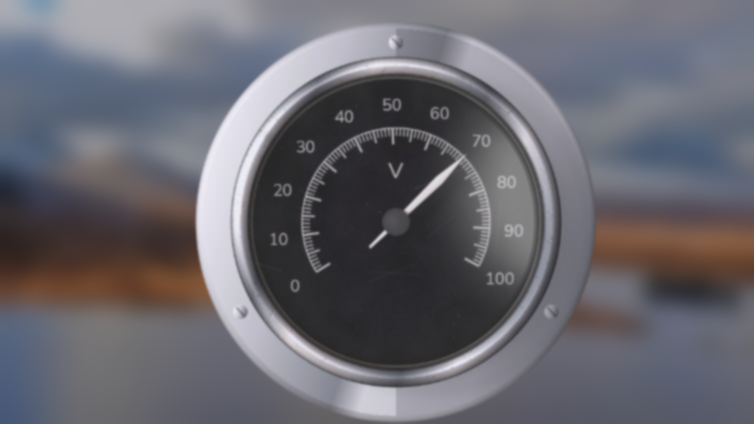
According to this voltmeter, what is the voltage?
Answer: 70 V
